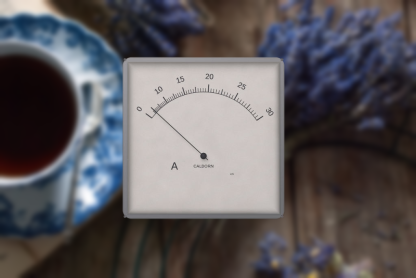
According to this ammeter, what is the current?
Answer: 5 A
